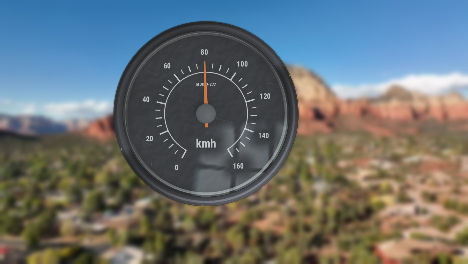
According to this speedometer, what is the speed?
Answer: 80 km/h
